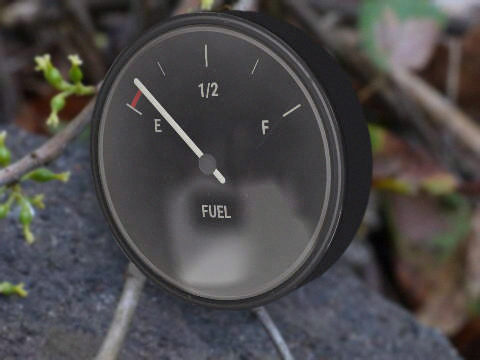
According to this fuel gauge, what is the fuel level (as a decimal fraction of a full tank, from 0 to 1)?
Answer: 0.125
